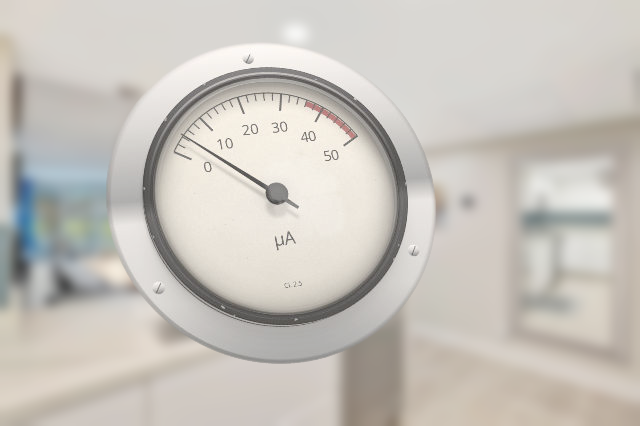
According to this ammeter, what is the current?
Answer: 4 µA
